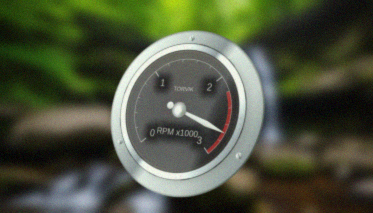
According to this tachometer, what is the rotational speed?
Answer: 2700 rpm
